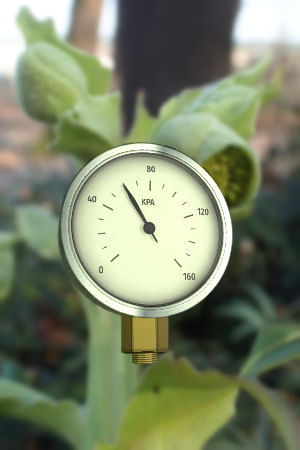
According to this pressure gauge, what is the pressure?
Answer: 60 kPa
